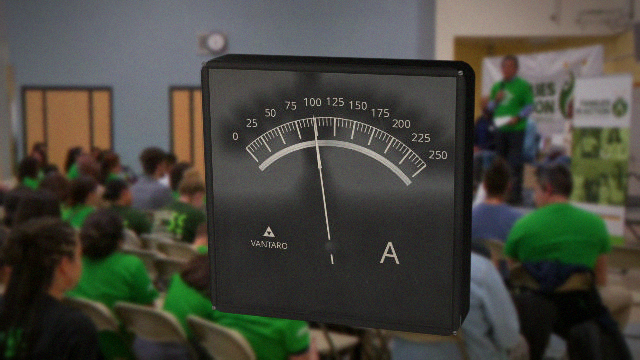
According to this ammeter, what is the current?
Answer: 100 A
